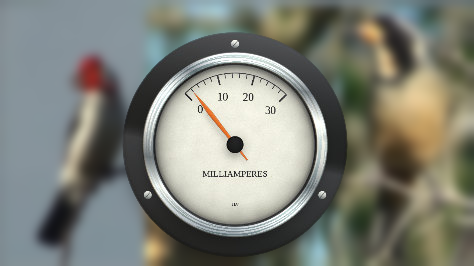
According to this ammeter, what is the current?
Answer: 2 mA
